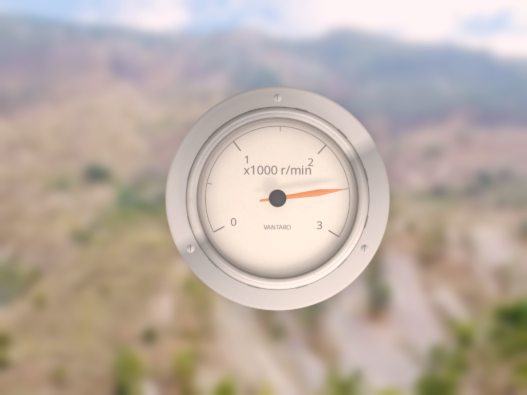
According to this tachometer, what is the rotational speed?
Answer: 2500 rpm
